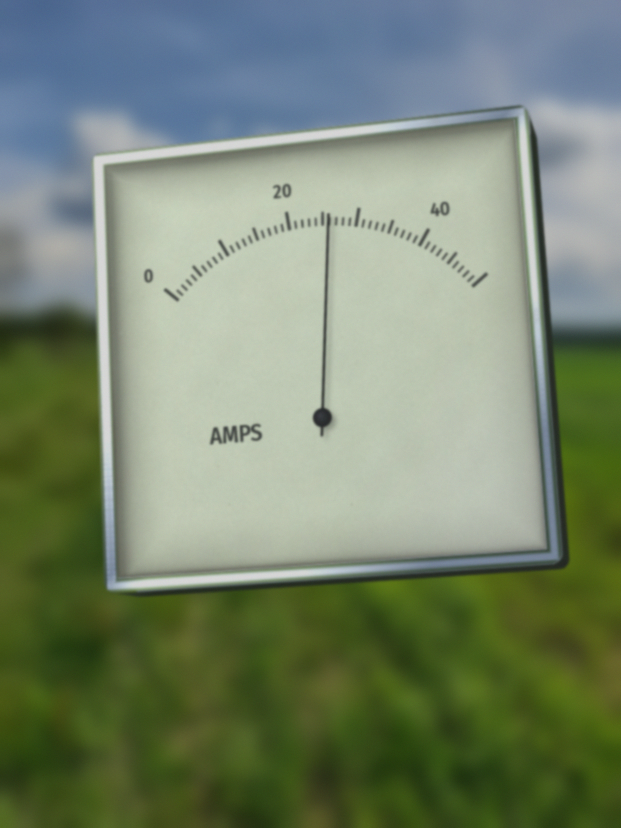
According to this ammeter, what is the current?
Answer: 26 A
